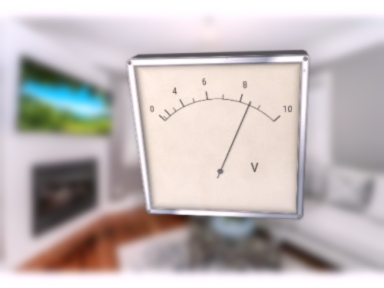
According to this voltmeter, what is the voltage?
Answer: 8.5 V
